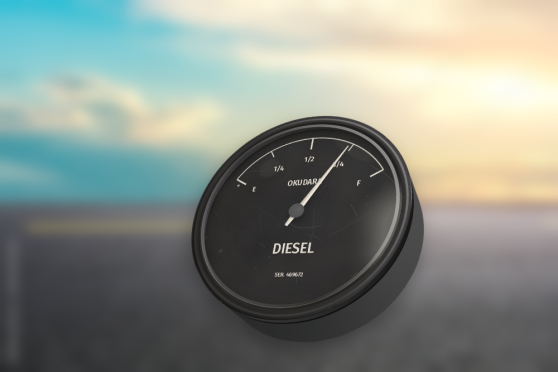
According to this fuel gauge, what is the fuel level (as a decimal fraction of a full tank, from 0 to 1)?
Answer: 0.75
